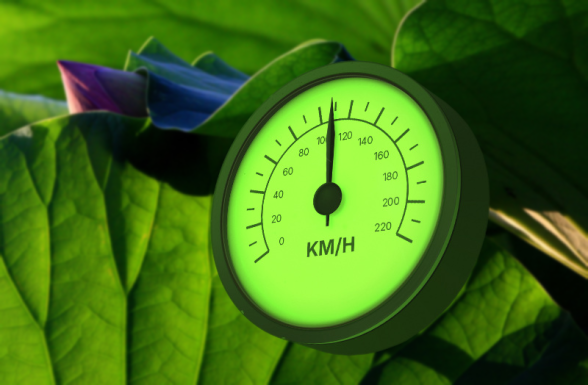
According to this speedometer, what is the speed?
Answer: 110 km/h
